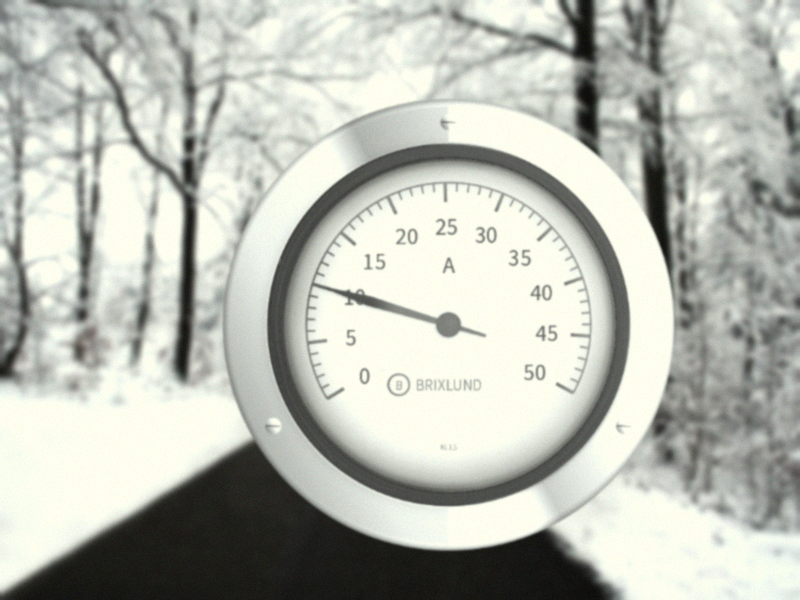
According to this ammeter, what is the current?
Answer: 10 A
